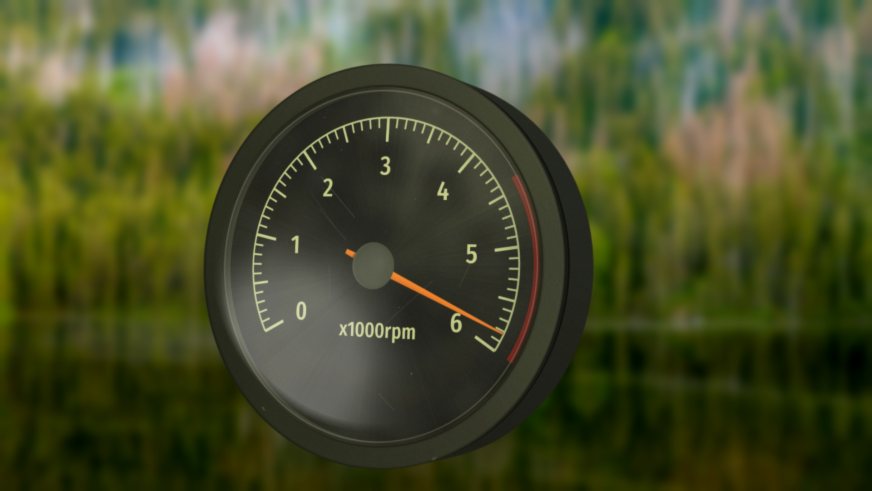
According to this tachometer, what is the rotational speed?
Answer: 5800 rpm
